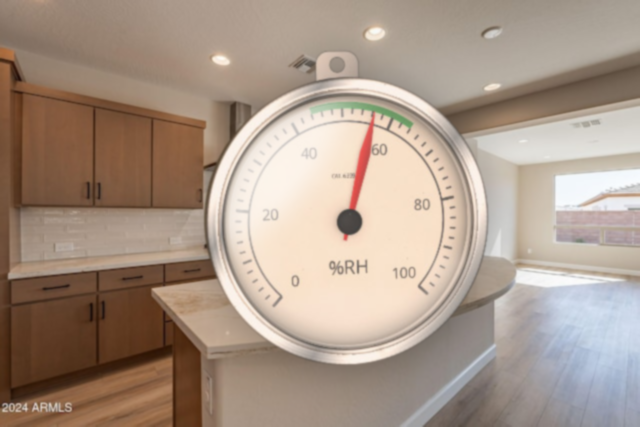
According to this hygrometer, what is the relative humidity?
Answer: 56 %
